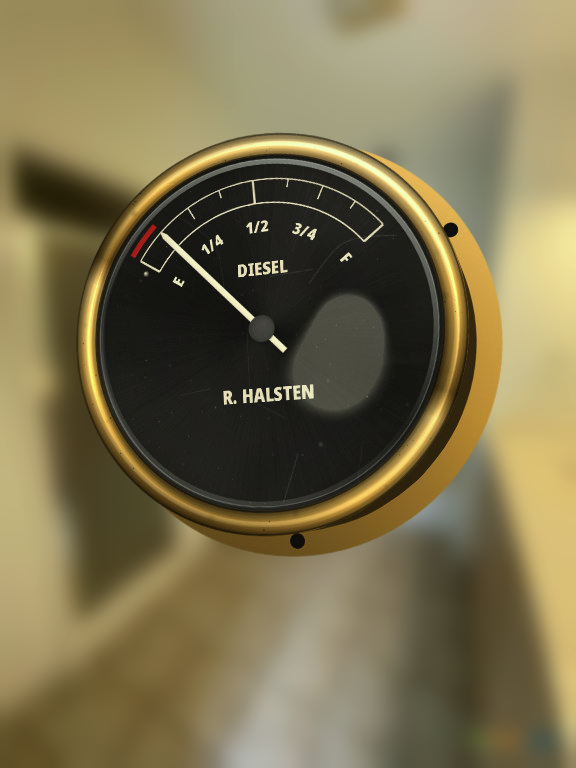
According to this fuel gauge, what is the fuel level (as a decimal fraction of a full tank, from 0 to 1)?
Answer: 0.125
